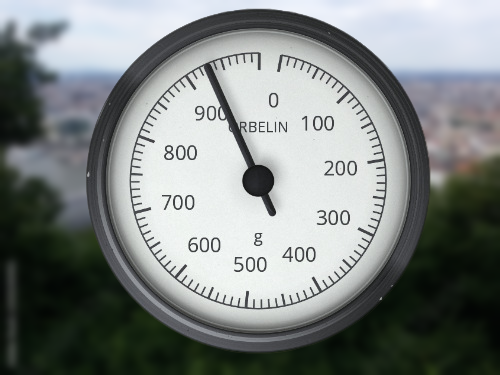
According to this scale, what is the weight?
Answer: 930 g
